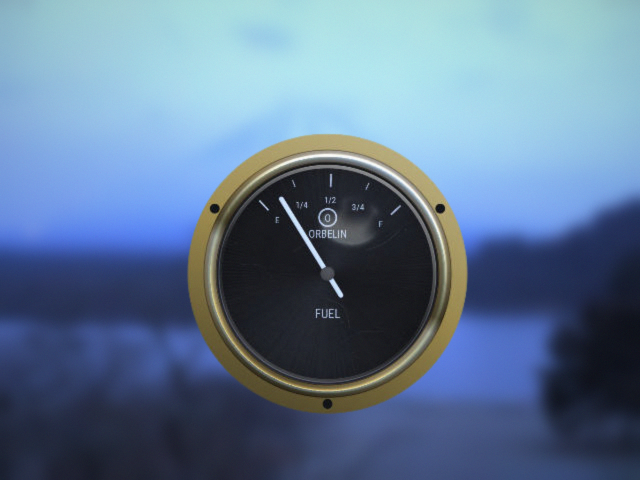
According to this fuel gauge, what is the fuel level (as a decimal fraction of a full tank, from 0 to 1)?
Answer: 0.125
